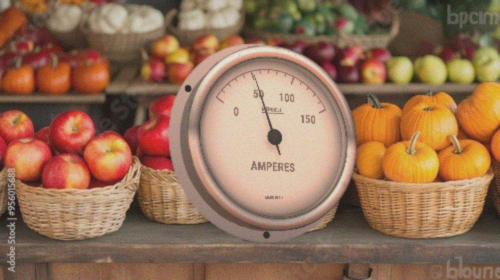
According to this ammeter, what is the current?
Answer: 50 A
